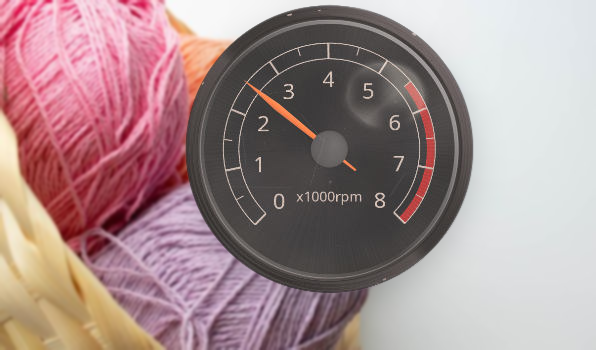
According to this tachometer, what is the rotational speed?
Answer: 2500 rpm
